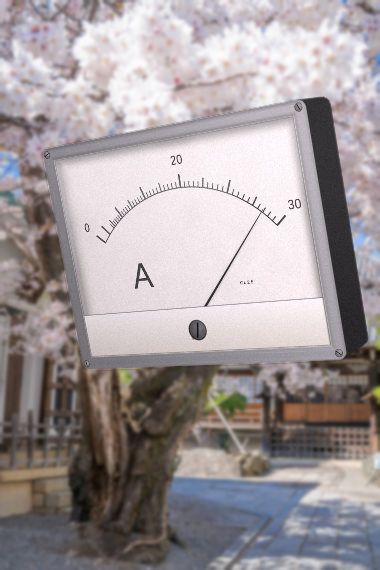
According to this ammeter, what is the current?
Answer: 28.5 A
